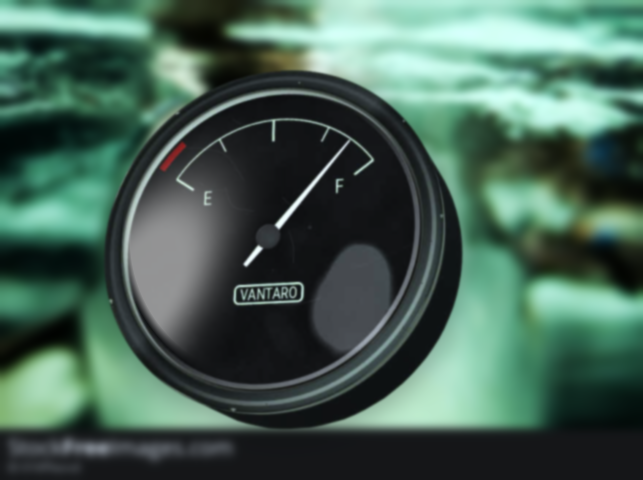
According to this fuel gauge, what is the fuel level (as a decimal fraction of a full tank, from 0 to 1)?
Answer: 0.875
